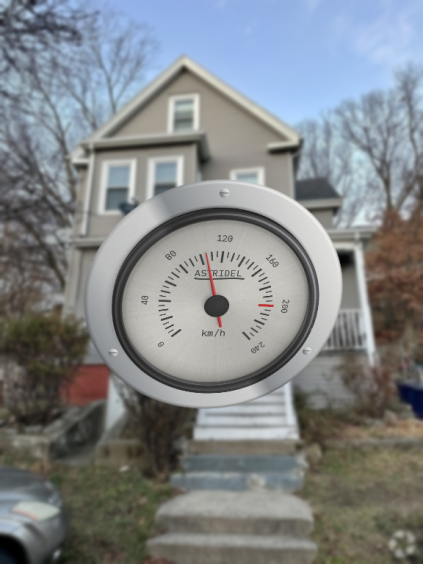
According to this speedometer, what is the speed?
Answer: 105 km/h
